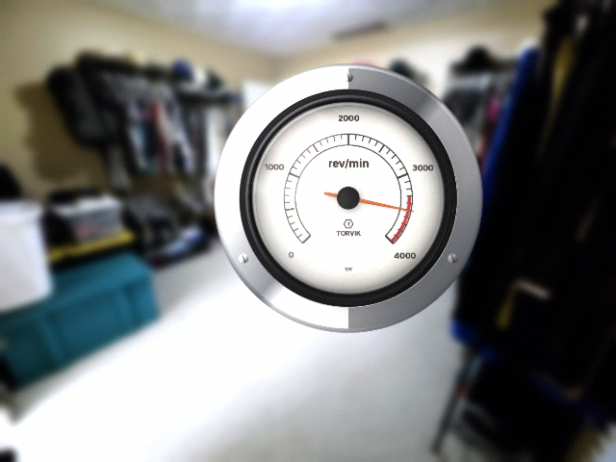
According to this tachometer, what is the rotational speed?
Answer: 3500 rpm
